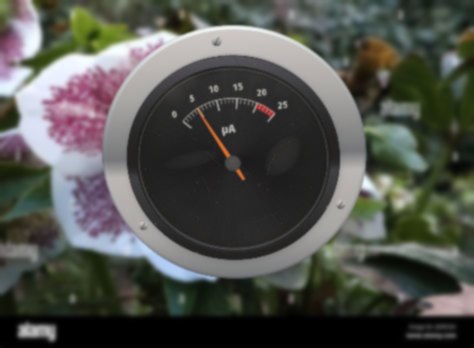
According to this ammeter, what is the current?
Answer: 5 µA
